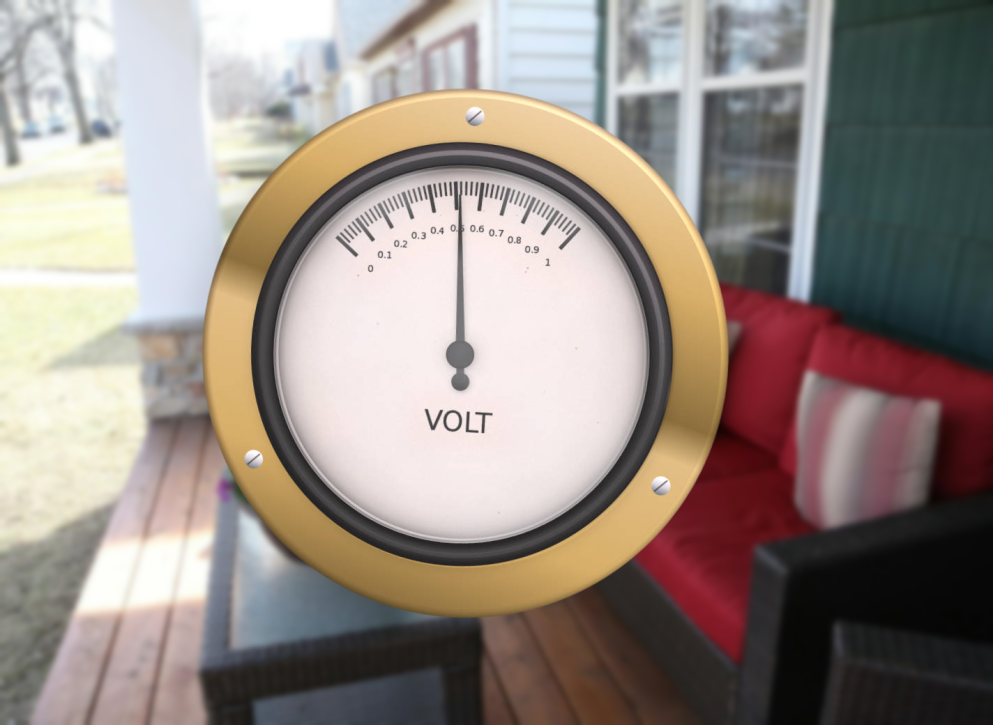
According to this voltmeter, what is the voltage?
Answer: 0.52 V
